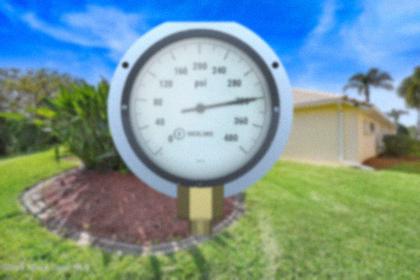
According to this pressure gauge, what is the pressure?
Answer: 320 psi
